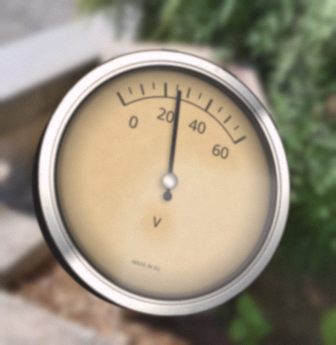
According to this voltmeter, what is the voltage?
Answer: 25 V
